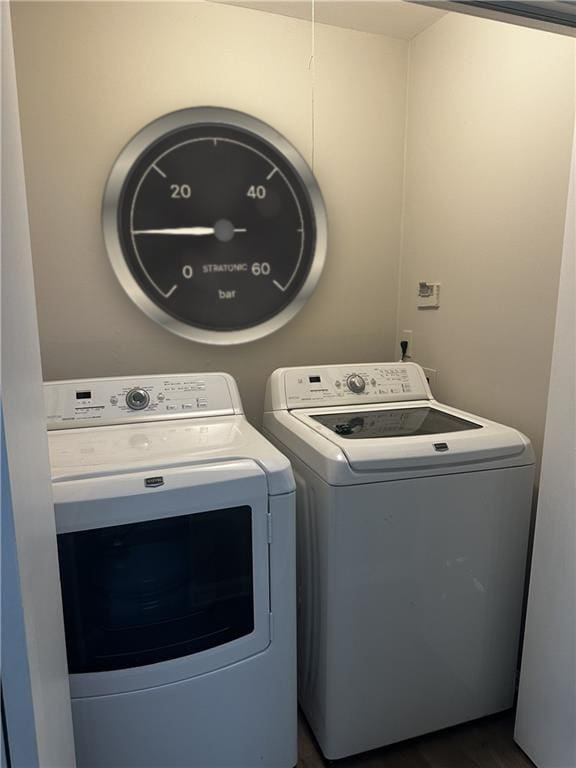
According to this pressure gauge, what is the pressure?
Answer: 10 bar
